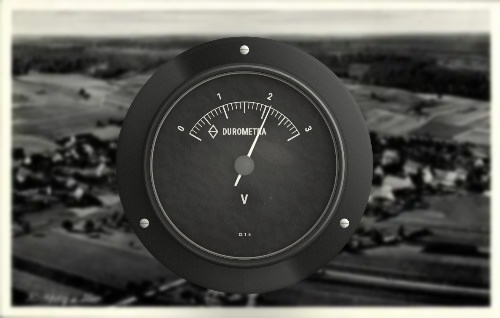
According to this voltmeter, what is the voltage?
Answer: 2.1 V
